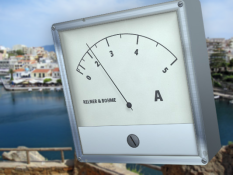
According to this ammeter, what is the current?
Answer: 2.25 A
